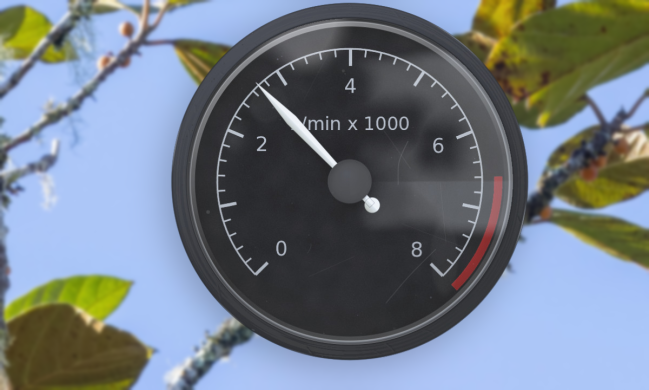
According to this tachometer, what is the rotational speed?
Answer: 2700 rpm
